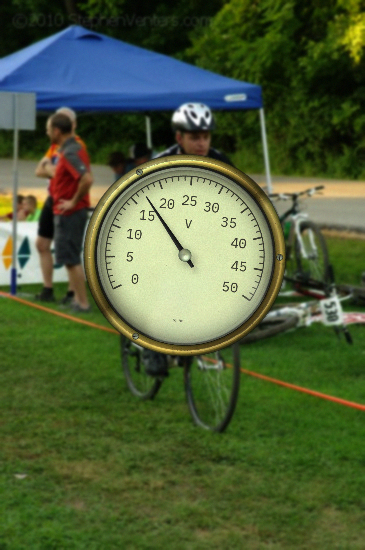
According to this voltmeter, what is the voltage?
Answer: 17 V
